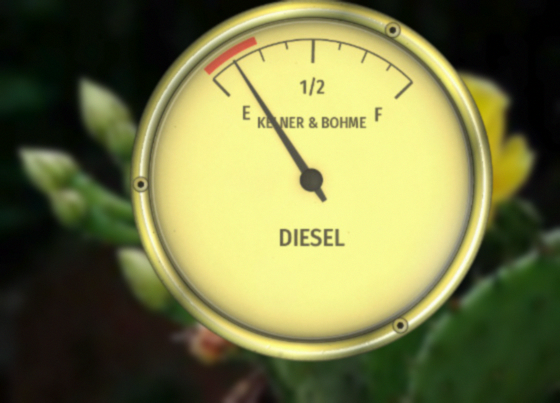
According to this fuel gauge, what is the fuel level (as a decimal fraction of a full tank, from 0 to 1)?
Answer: 0.125
